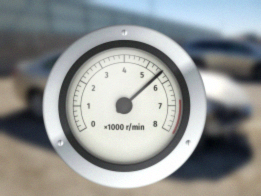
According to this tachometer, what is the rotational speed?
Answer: 5600 rpm
